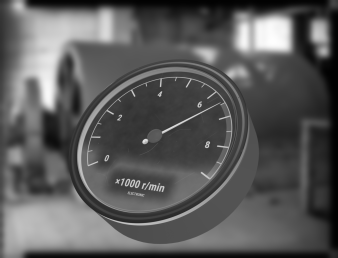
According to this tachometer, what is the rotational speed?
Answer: 6500 rpm
